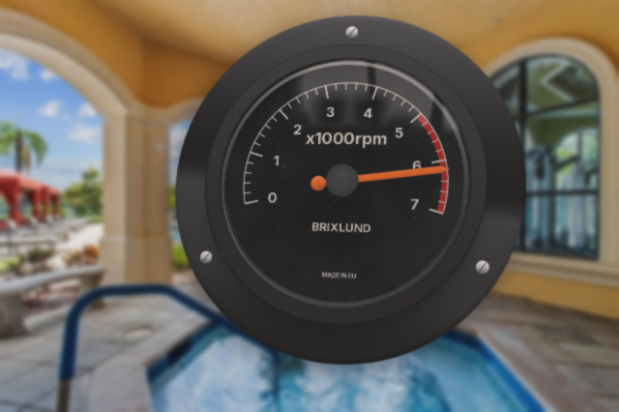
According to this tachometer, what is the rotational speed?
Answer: 6200 rpm
